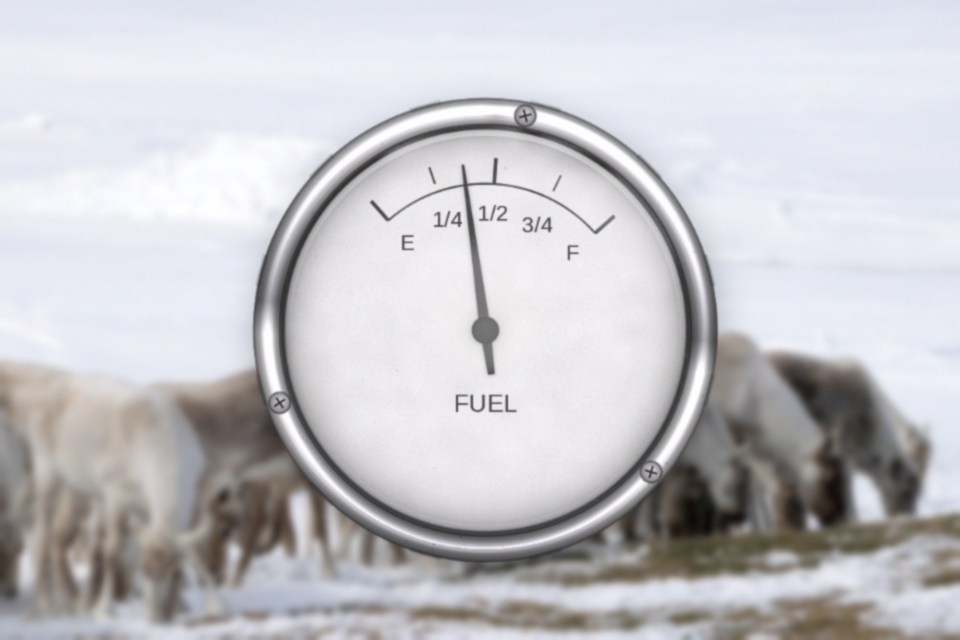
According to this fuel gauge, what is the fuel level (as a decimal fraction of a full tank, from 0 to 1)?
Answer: 0.375
